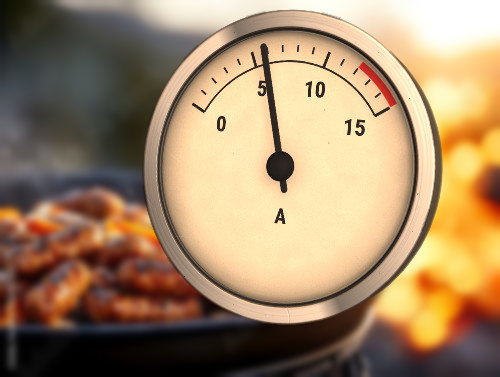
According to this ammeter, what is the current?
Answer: 6 A
